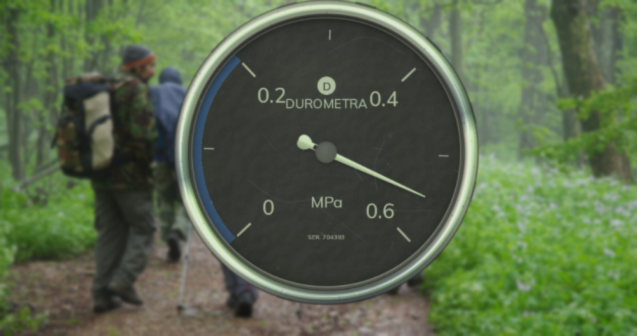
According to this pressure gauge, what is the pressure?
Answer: 0.55 MPa
